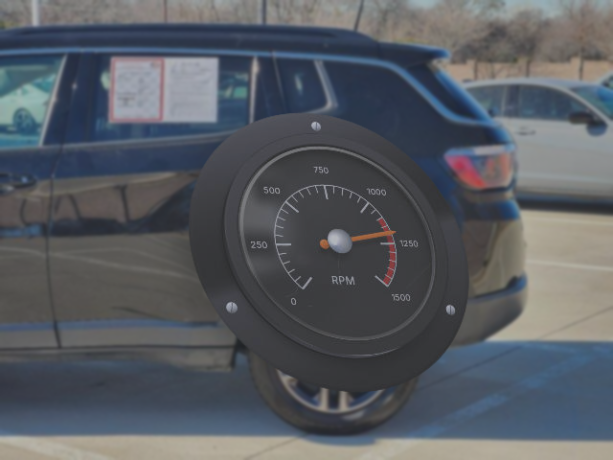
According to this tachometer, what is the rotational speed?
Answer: 1200 rpm
